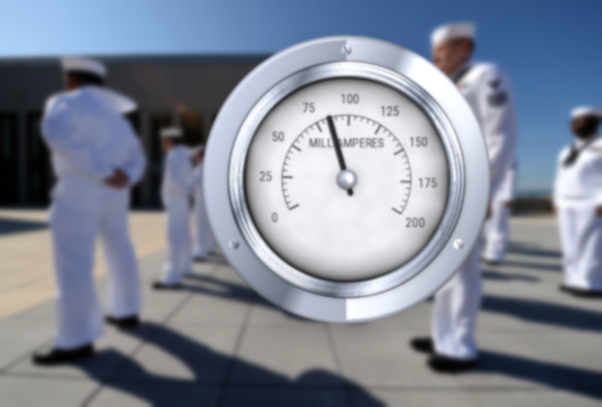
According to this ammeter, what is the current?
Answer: 85 mA
